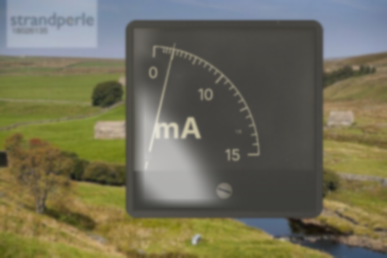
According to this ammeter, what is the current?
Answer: 5 mA
